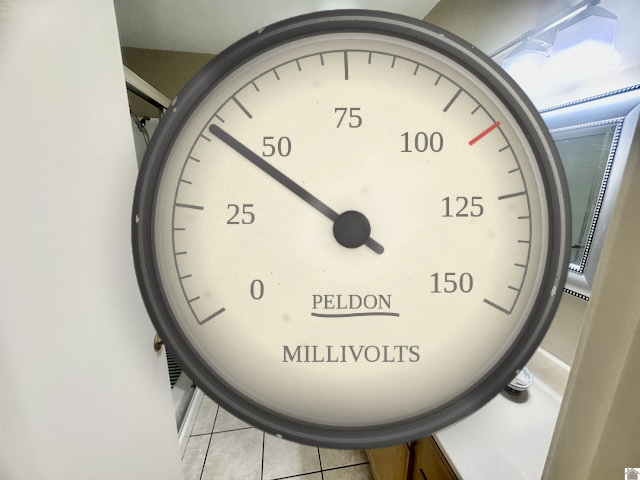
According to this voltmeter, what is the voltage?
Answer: 42.5 mV
